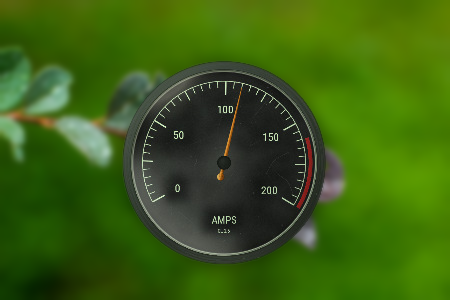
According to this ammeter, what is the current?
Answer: 110 A
